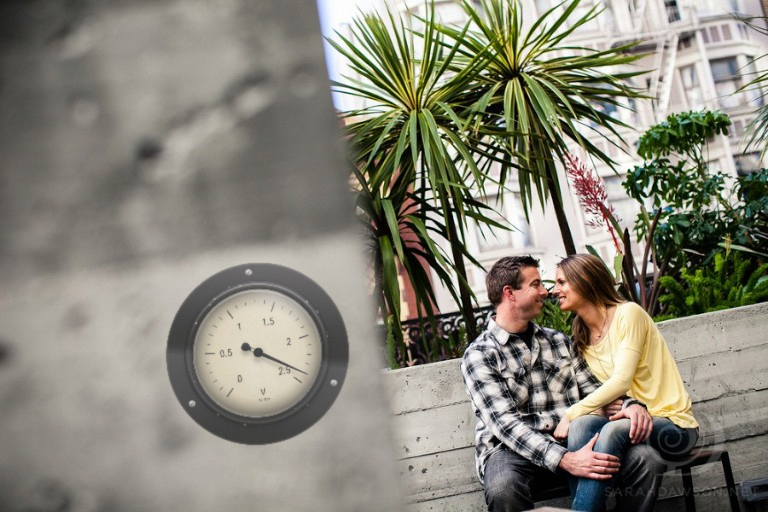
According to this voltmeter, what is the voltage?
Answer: 2.4 V
